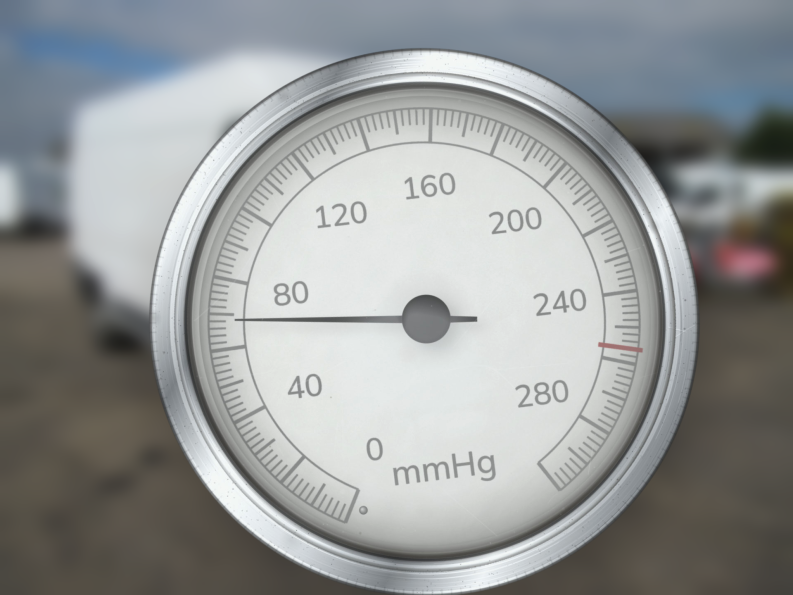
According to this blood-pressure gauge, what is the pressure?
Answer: 68 mmHg
